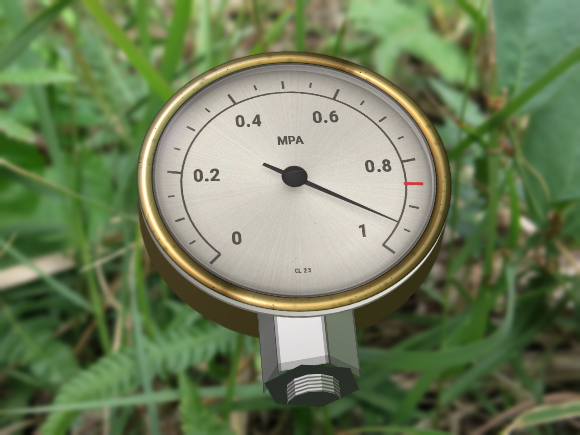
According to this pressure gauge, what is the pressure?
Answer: 0.95 MPa
